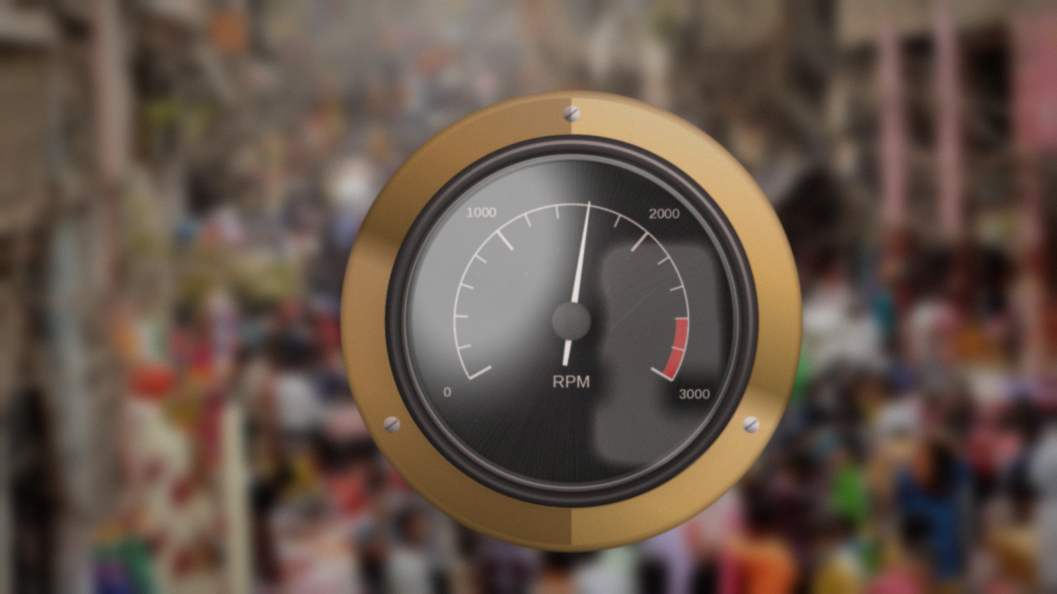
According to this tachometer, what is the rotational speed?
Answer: 1600 rpm
